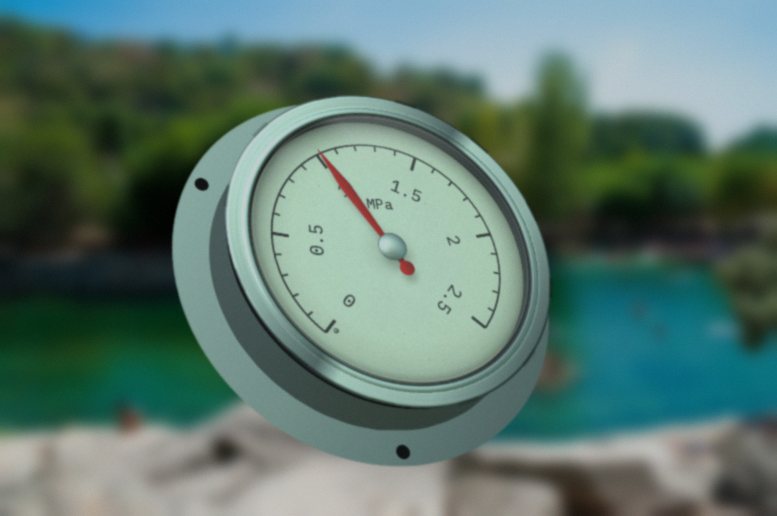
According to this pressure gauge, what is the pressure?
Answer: 1 MPa
